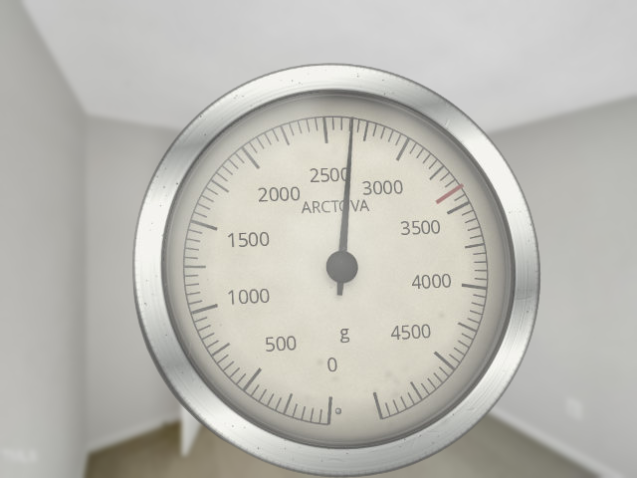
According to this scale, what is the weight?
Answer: 2650 g
